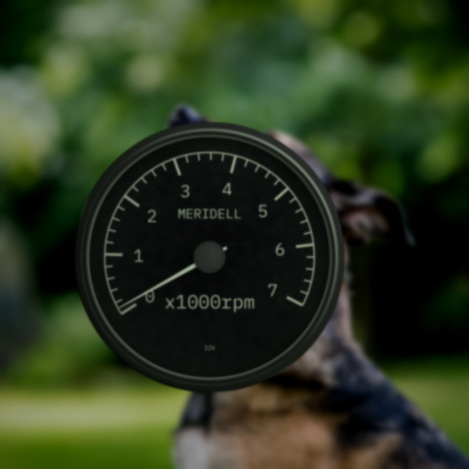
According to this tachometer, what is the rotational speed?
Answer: 100 rpm
